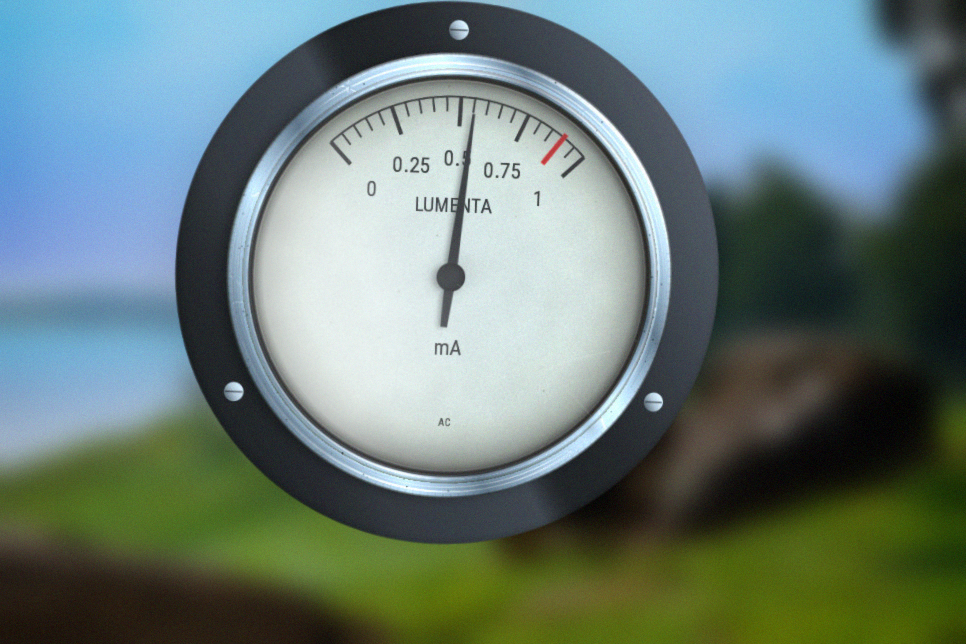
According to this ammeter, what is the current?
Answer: 0.55 mA
